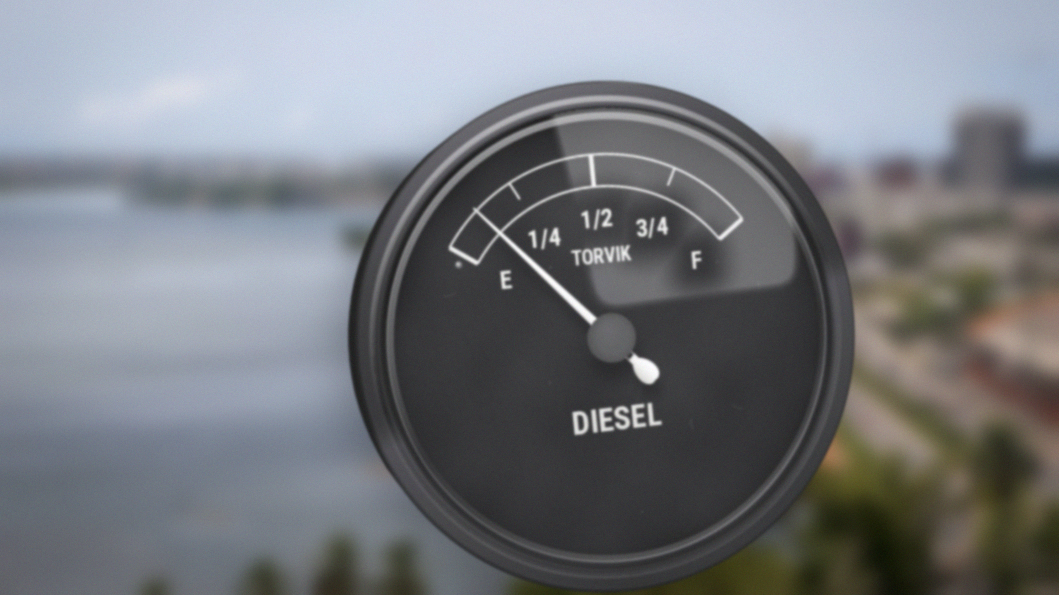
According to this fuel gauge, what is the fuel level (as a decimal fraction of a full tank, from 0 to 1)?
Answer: 0.125
